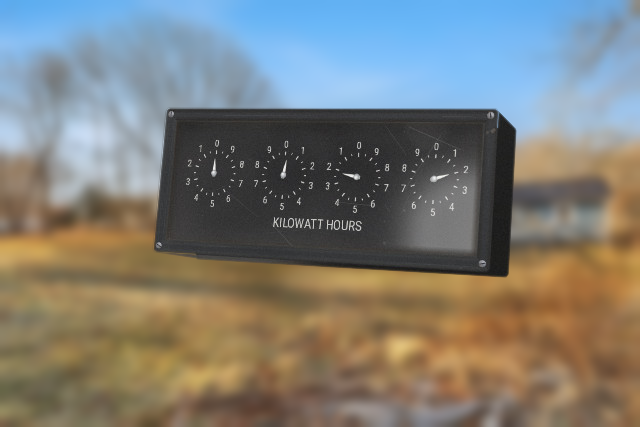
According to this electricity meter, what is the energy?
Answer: 22 kWh
